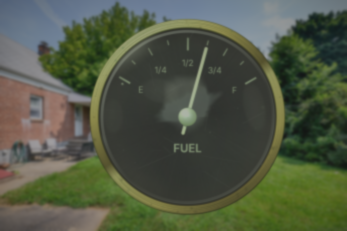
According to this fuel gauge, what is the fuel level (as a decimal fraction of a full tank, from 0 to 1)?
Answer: 0.625
